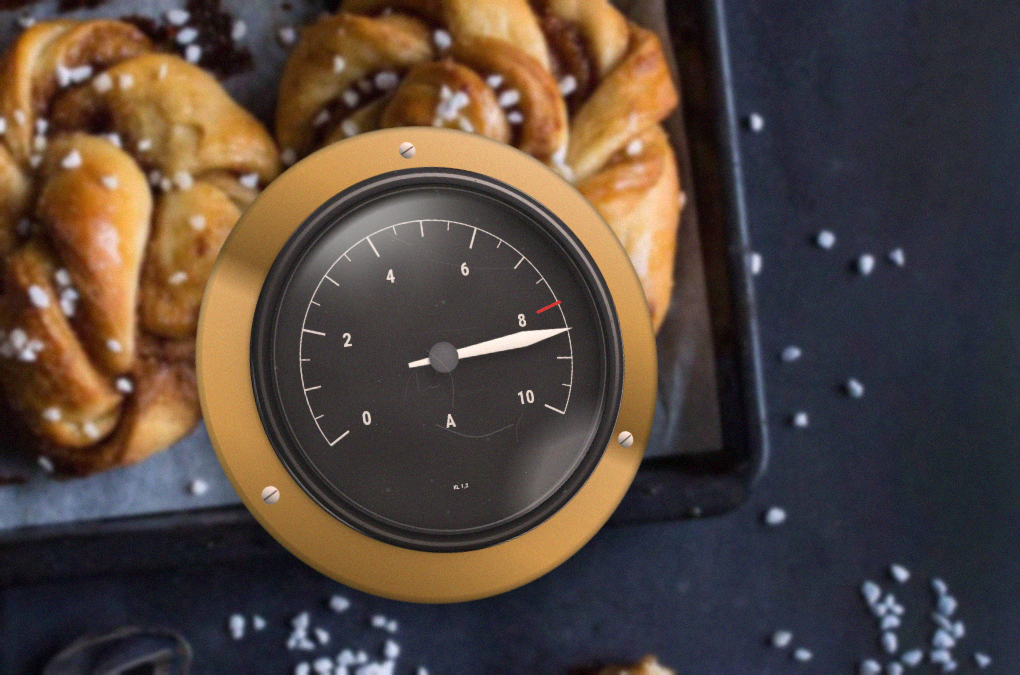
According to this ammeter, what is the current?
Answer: 8.5 A
